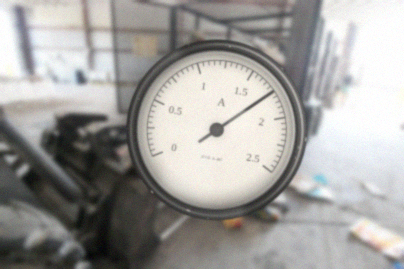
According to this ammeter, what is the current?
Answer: 1.75 A
